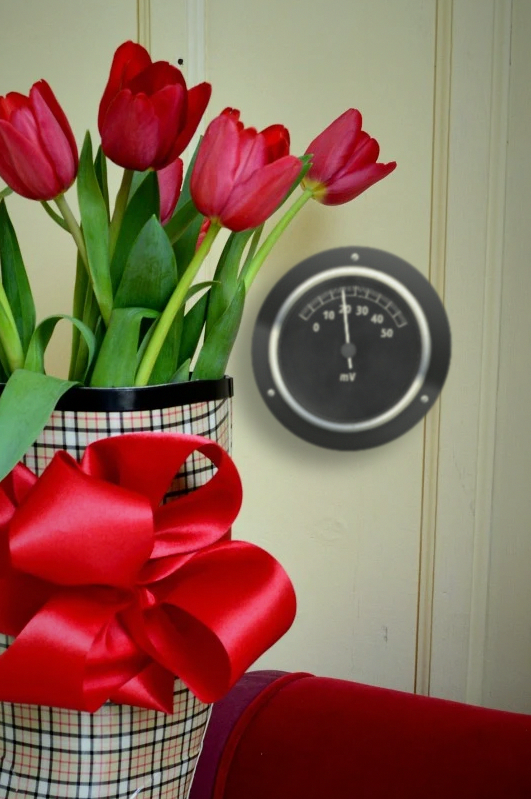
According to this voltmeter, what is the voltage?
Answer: 20 mV
